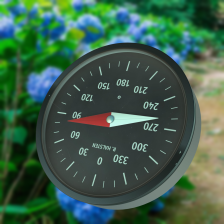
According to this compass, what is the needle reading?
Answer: 80 °
